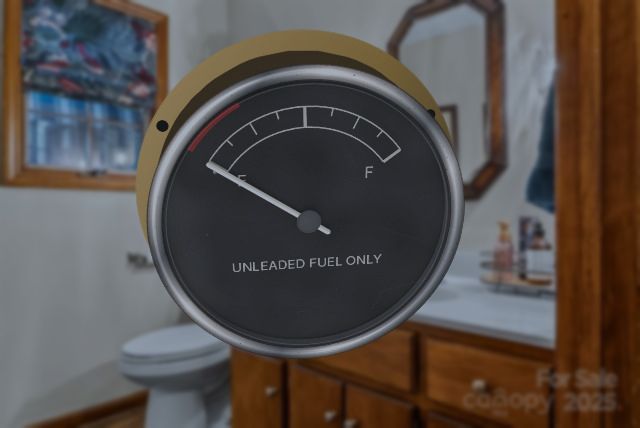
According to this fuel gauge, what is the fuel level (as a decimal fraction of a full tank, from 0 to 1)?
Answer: 0
